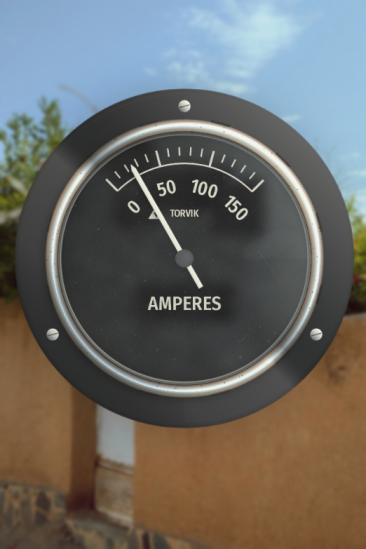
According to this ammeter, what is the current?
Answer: 25 A
